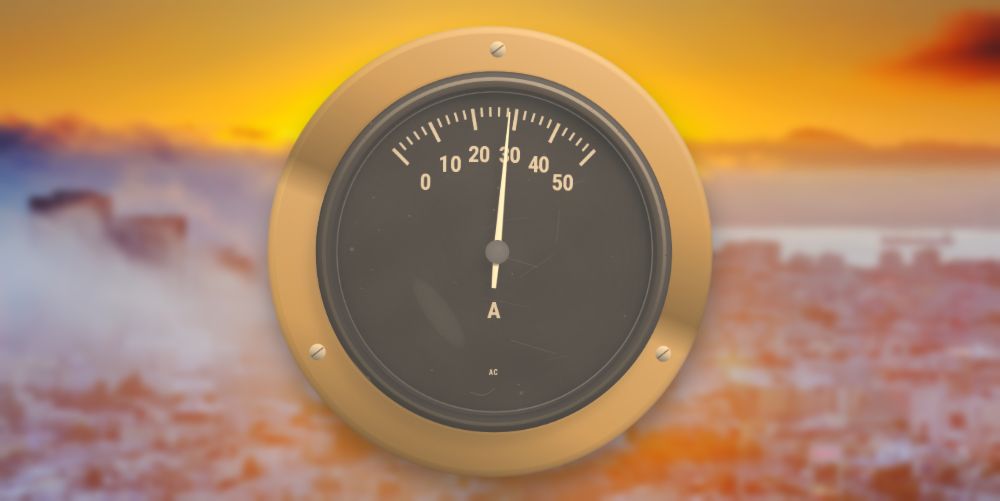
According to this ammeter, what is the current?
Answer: 28 A
